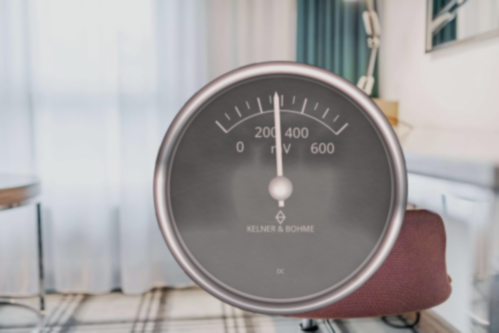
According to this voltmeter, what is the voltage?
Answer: 275 mV
